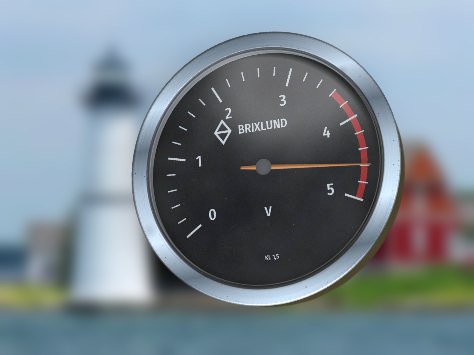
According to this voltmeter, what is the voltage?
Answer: 4.6 V
